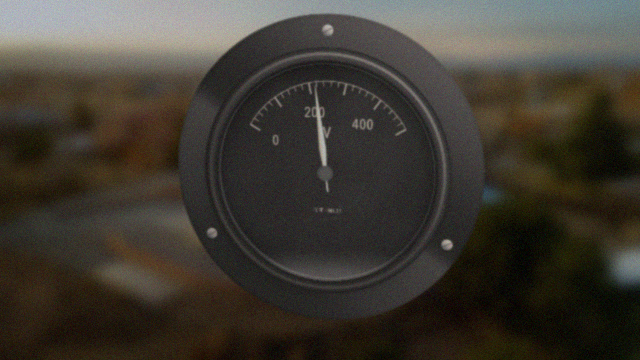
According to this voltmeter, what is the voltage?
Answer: 220 V
